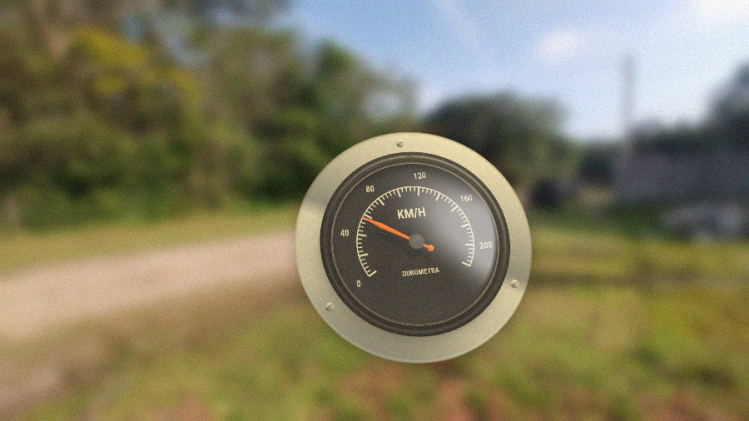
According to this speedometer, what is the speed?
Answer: 56 km/h
